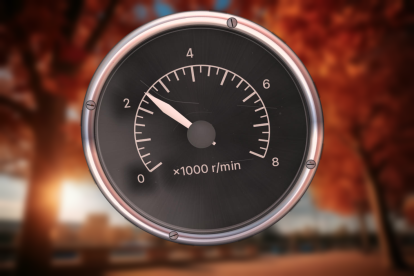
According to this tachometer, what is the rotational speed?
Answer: 2500 rpm
